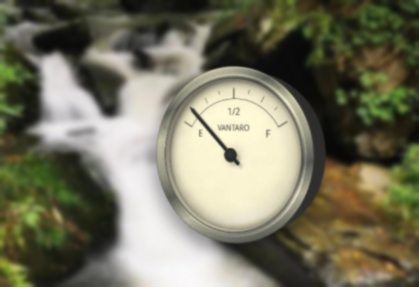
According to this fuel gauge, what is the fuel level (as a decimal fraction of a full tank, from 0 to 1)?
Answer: 0.125
